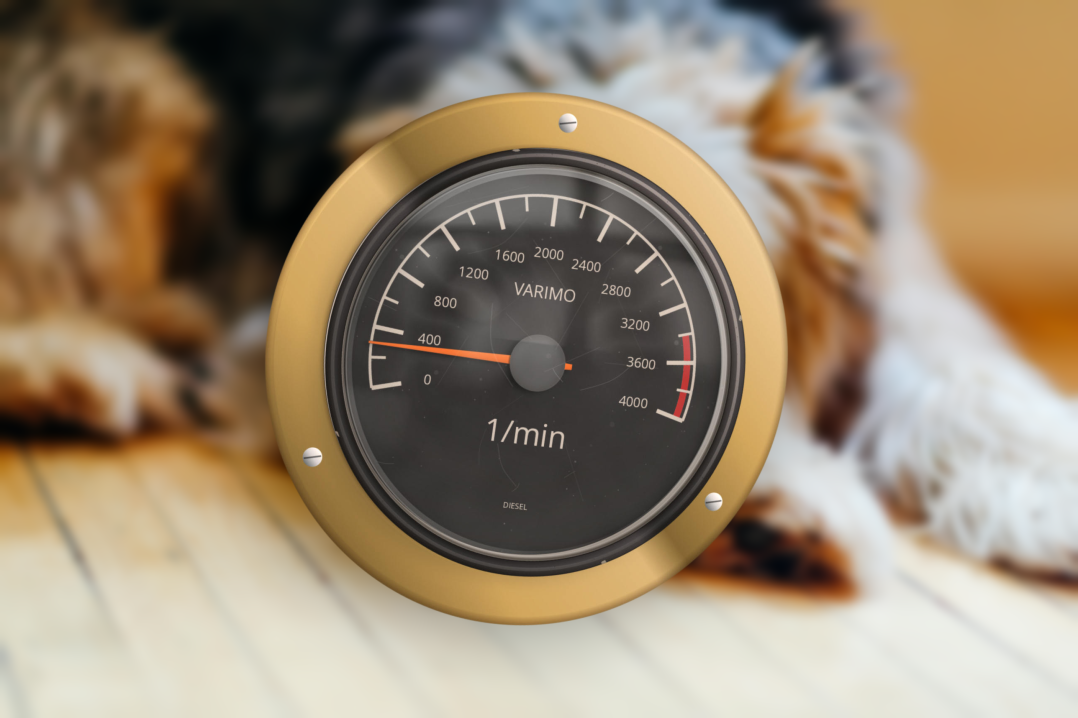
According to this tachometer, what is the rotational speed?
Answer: 300 rpm
